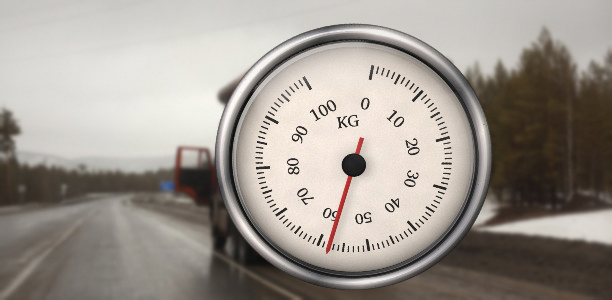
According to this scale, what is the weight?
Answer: 58 kg
